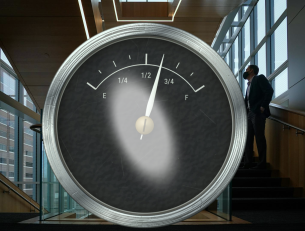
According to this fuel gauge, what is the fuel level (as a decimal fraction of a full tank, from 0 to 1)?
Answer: 0.625
